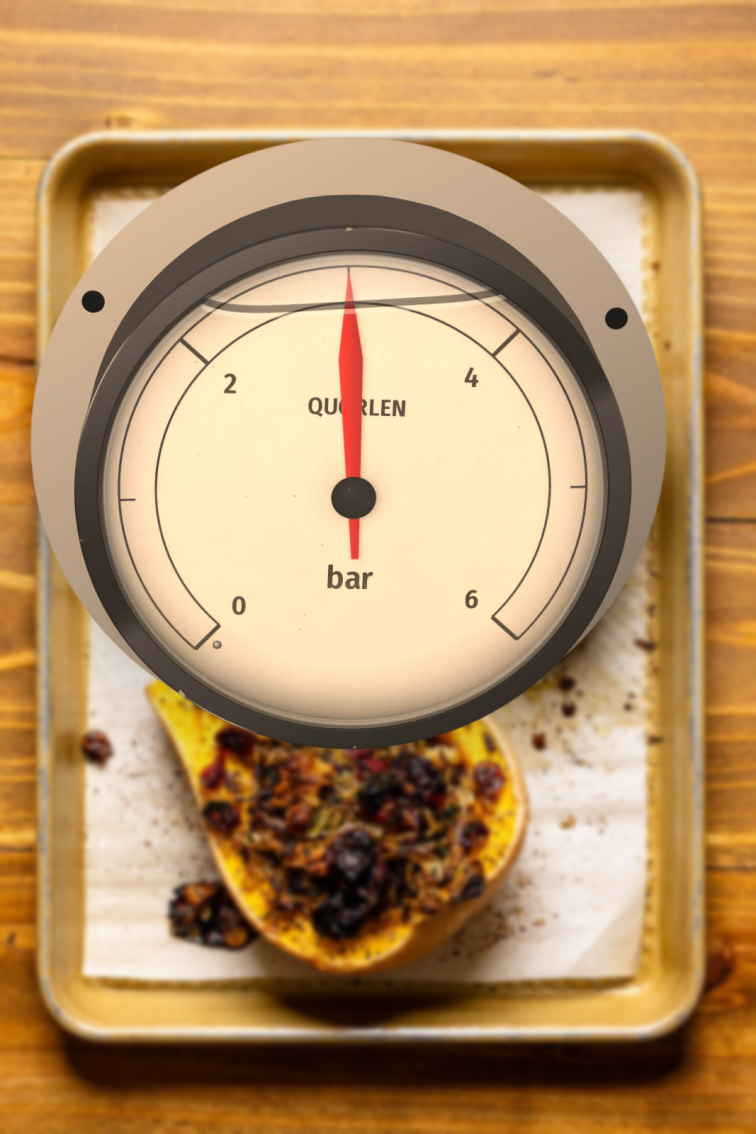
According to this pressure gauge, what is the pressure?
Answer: 3 bar
